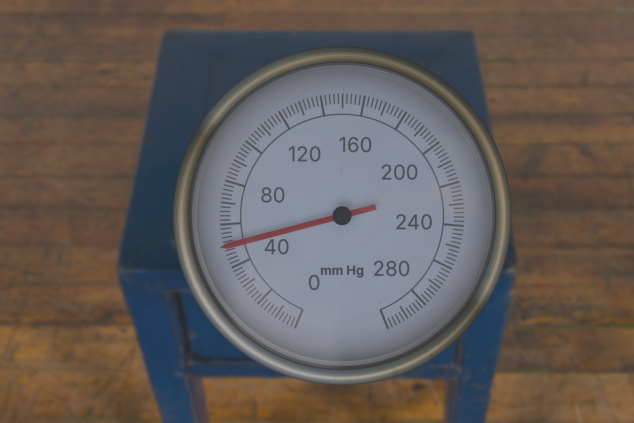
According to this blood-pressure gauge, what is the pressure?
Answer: 50 mmHg
